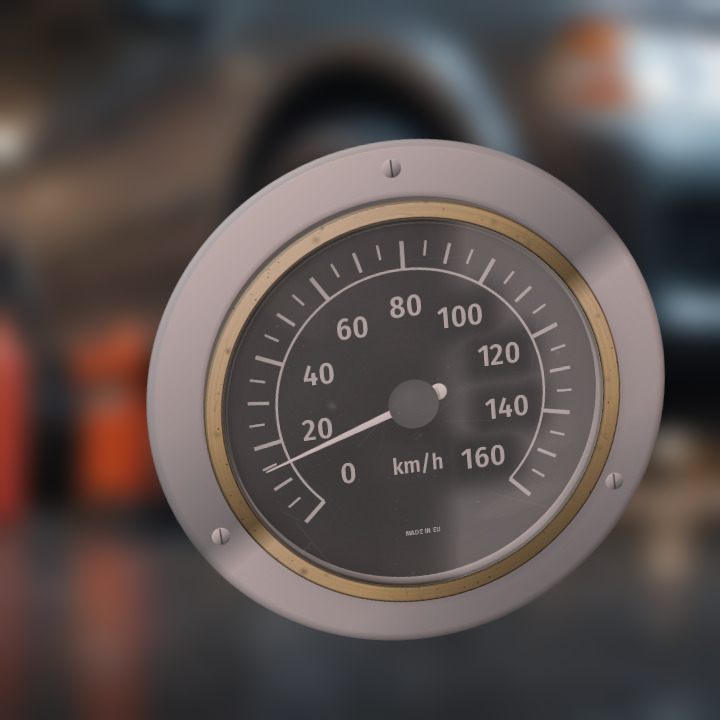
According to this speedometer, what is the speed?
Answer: 15 km/h
